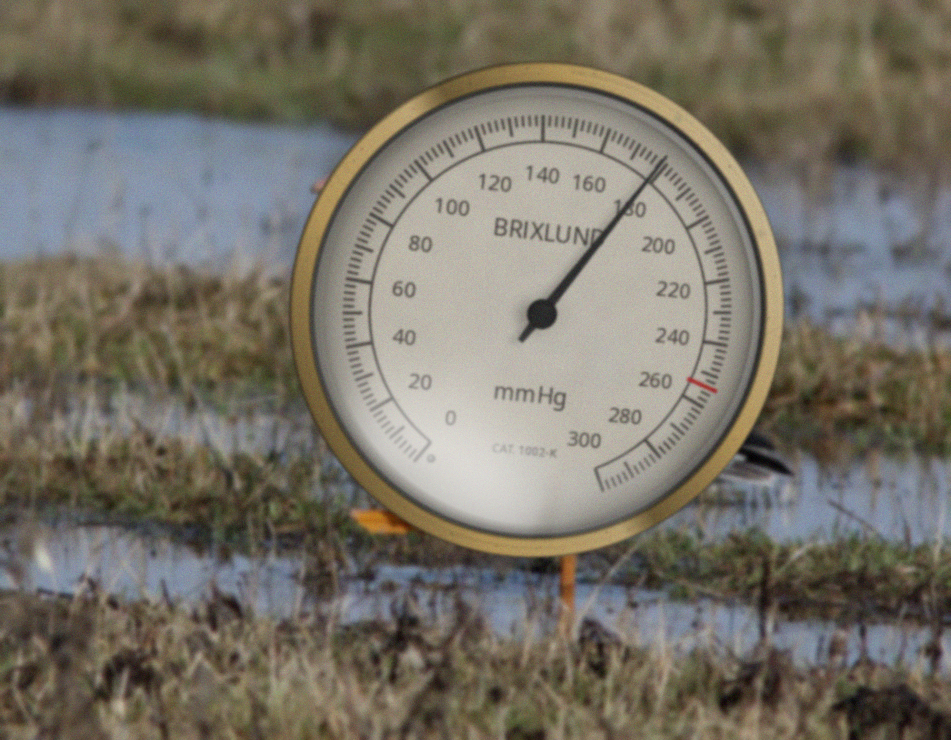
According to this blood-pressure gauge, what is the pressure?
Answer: 178 mmHg
